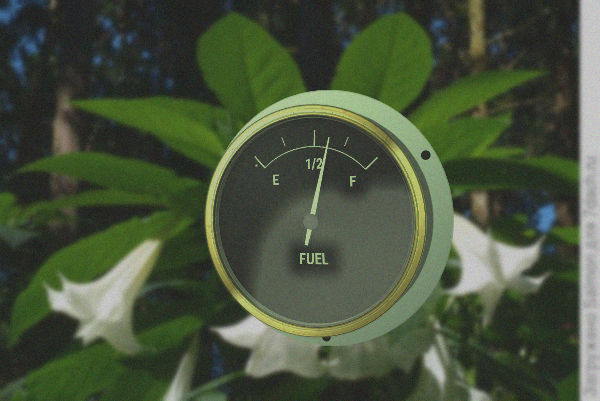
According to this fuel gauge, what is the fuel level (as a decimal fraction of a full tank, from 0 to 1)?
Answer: 0.625
